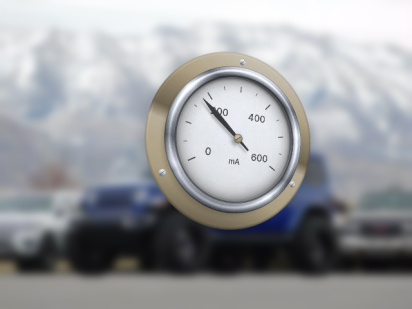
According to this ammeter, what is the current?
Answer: 175 mA
